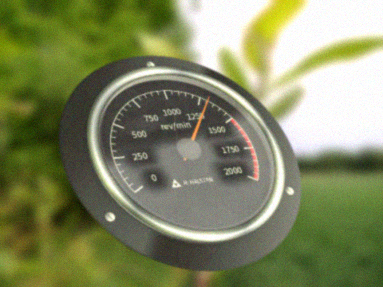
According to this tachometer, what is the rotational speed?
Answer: 1300 rpm
